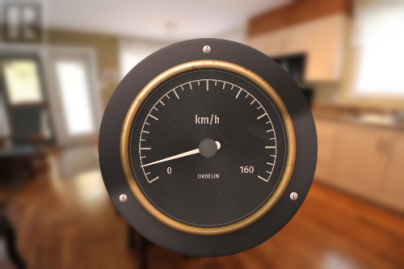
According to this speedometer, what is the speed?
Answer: 10 km/h
